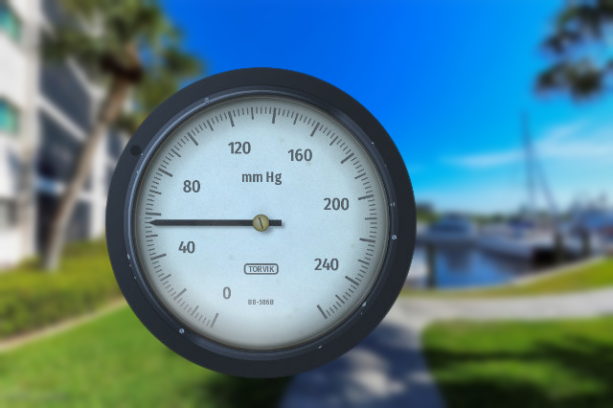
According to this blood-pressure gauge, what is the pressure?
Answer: 56 mmHg
